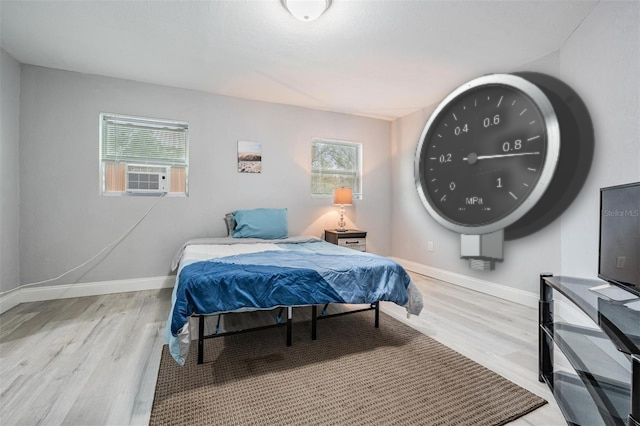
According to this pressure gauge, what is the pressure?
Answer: 0.85 MPa
